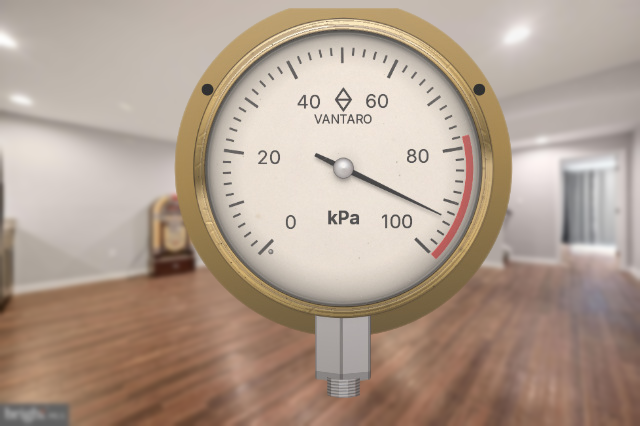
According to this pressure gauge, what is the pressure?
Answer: 93 kPa
